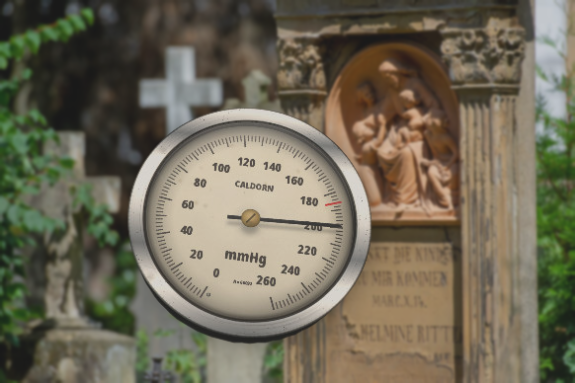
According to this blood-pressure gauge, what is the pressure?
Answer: 200 mmHg
